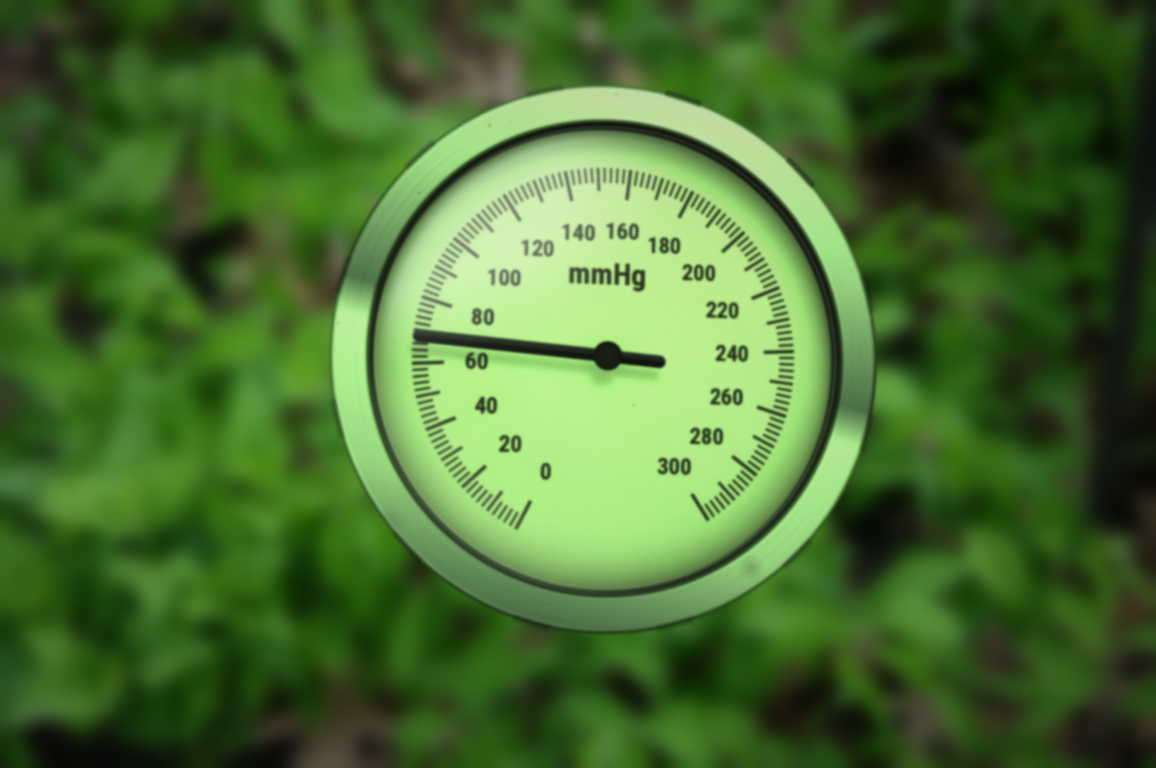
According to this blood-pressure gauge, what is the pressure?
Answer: 68 mmHg
